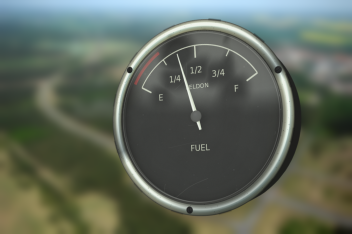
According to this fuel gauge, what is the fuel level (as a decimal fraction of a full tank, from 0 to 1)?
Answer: 0.375
